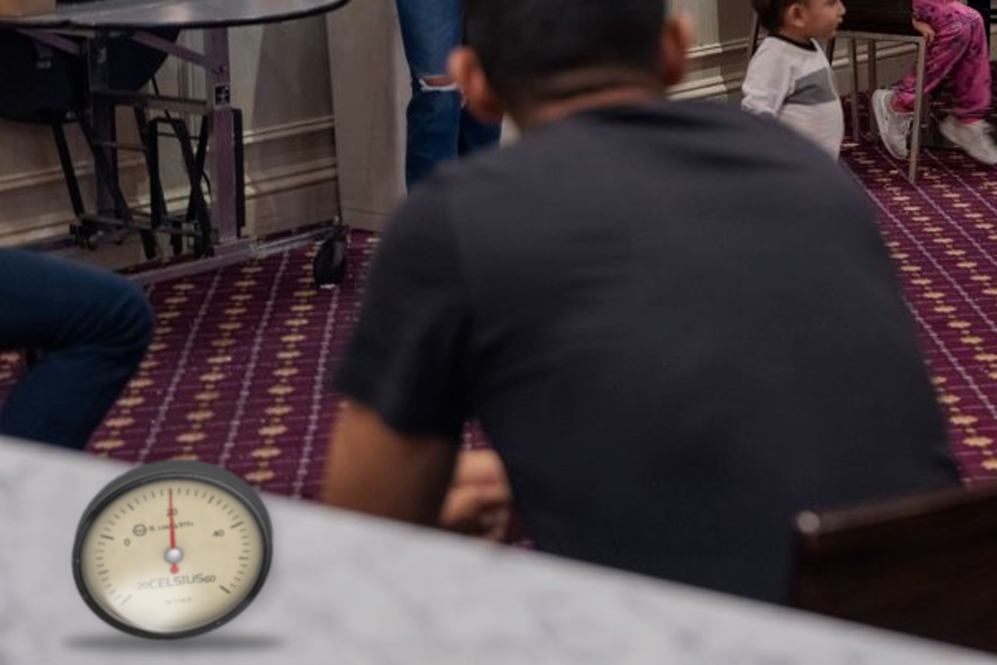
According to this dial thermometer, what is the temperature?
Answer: 20 °C
